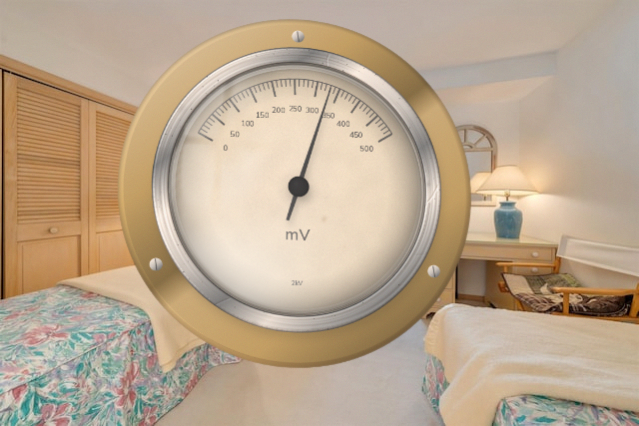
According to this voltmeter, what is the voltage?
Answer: 330 mV
